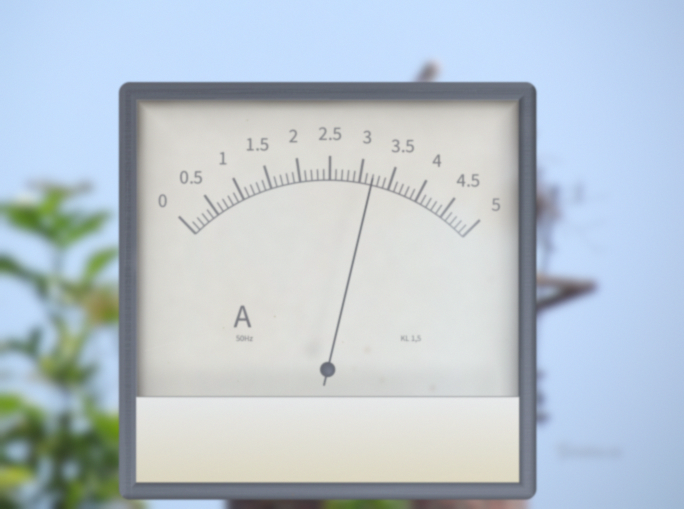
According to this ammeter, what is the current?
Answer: 3.2 A
